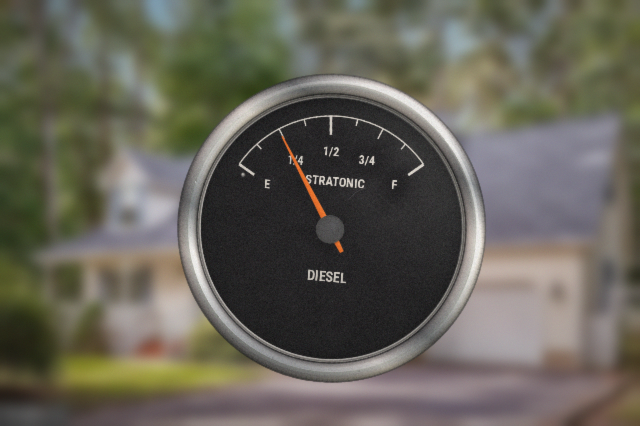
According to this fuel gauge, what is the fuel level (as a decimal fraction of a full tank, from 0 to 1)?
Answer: 0.25
